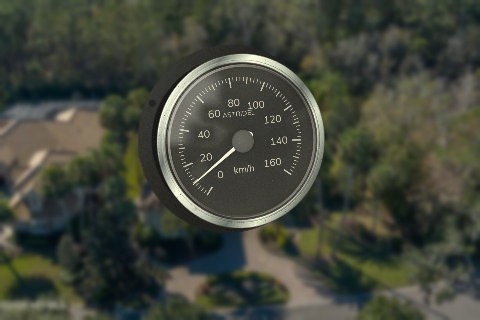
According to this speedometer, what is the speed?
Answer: 10 km/h
